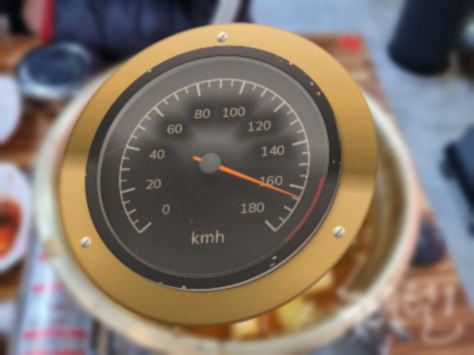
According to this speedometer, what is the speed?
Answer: 165 km/h
